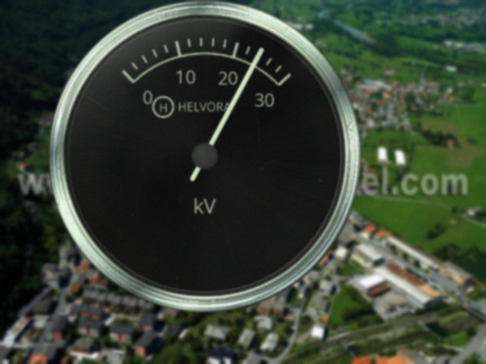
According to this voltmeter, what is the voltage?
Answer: 24 kV
